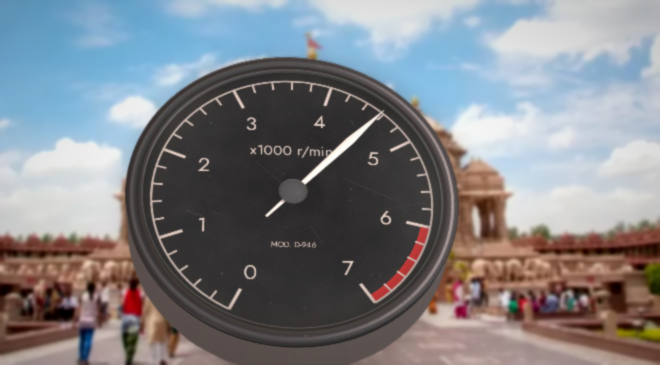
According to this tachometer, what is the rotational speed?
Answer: 4600 rpm
